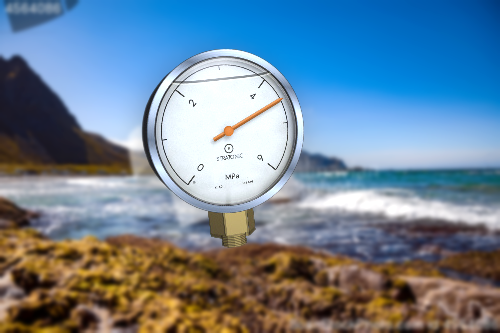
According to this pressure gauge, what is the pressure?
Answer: 4.5 MPa
